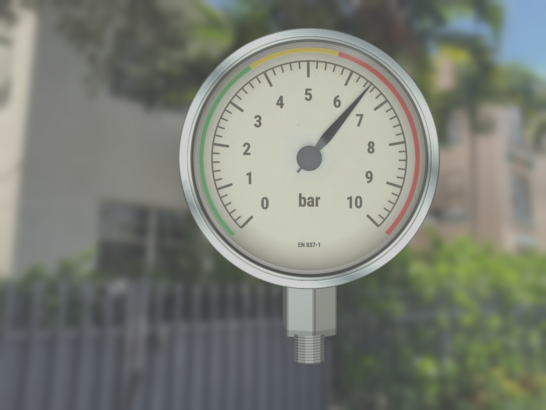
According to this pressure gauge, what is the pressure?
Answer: 6.5 bar
